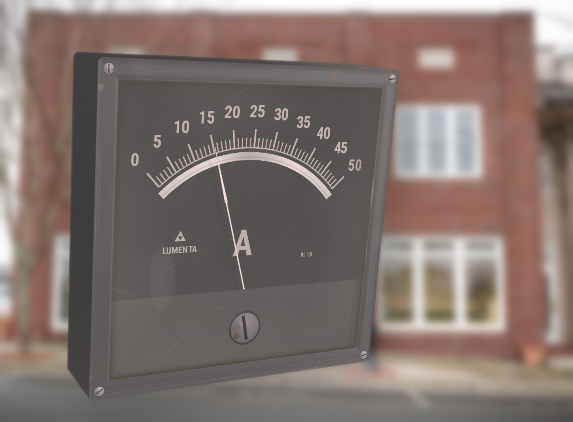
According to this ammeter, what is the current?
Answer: 15 A
